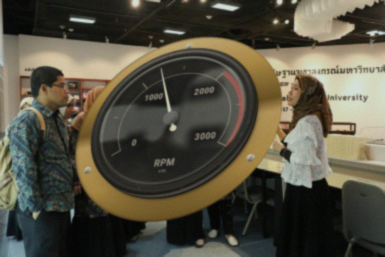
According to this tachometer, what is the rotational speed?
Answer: 1250 rpm
